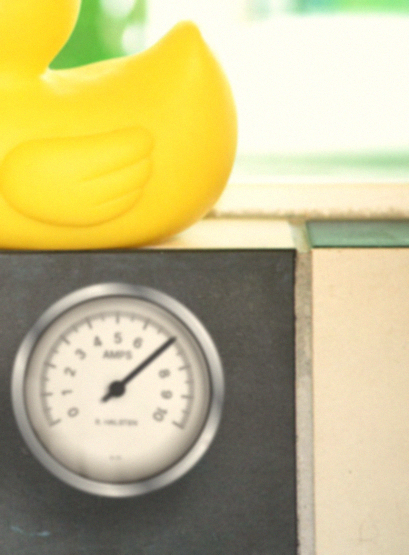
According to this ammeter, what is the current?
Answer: 7 A
